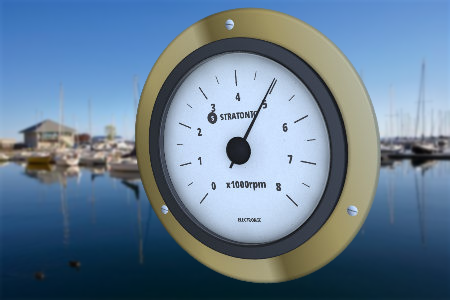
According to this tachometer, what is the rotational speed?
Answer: 5000 rpm
